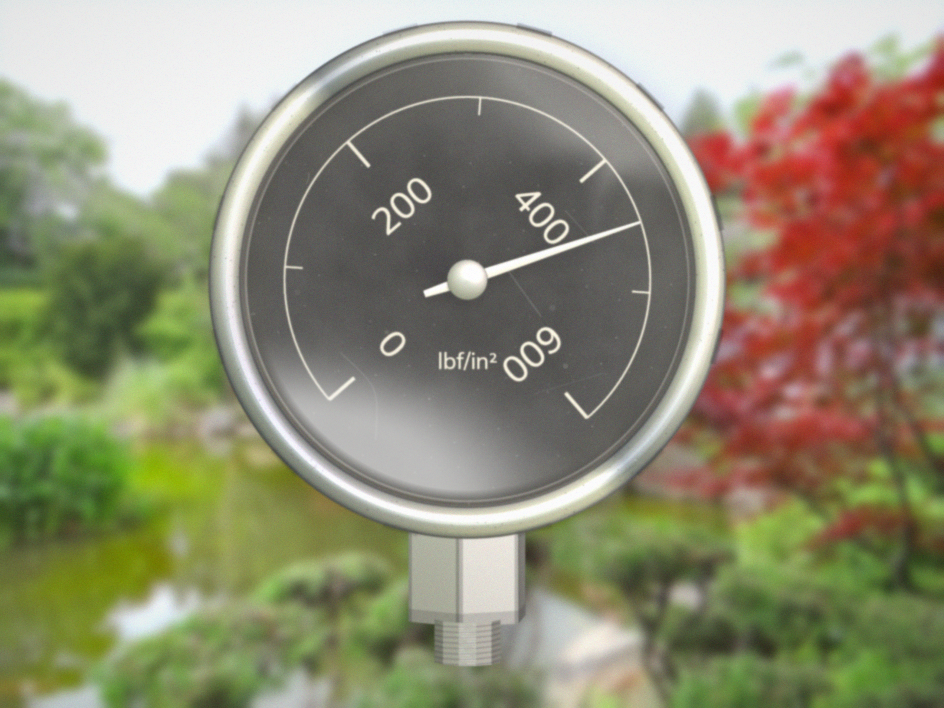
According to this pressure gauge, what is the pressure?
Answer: 450 psi
